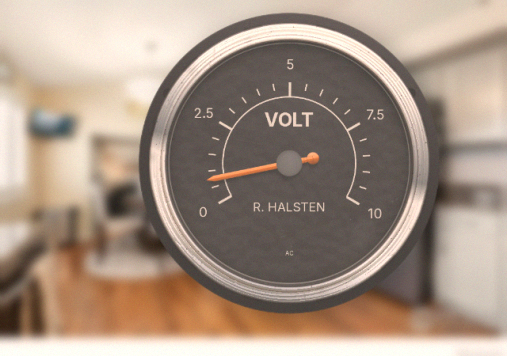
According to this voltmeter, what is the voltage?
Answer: 0.75 V
